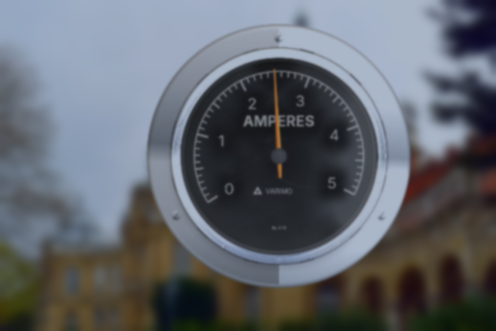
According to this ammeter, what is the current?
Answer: 2.5 A
